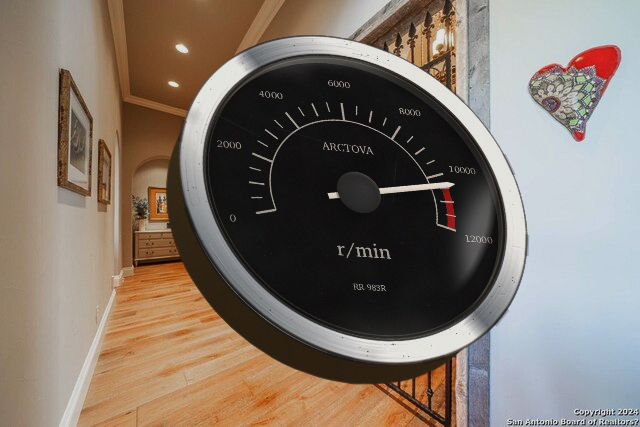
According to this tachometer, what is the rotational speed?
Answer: 10500 rpm
